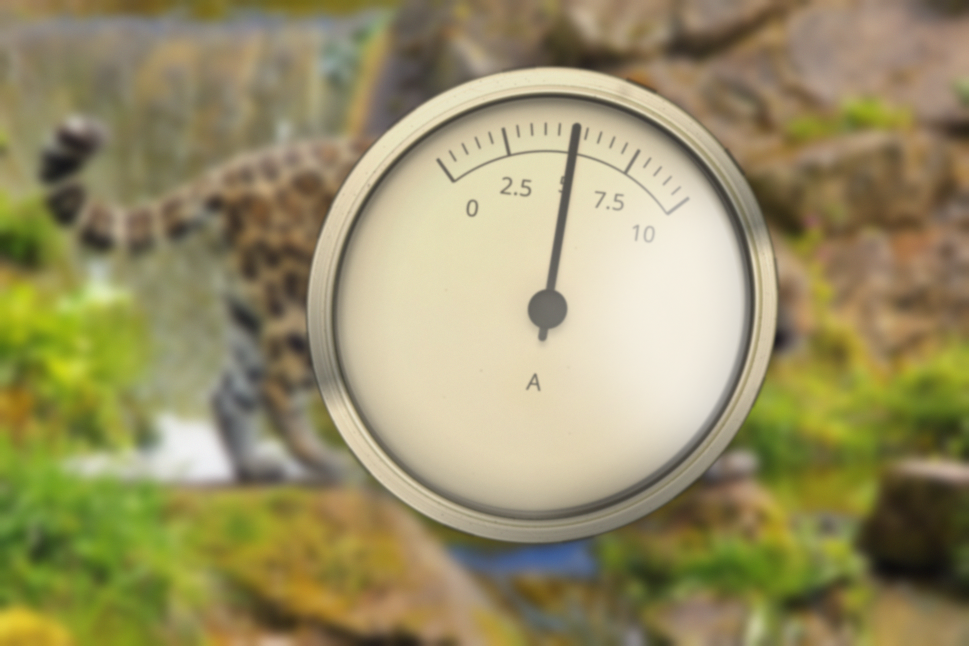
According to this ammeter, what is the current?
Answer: 5 A
